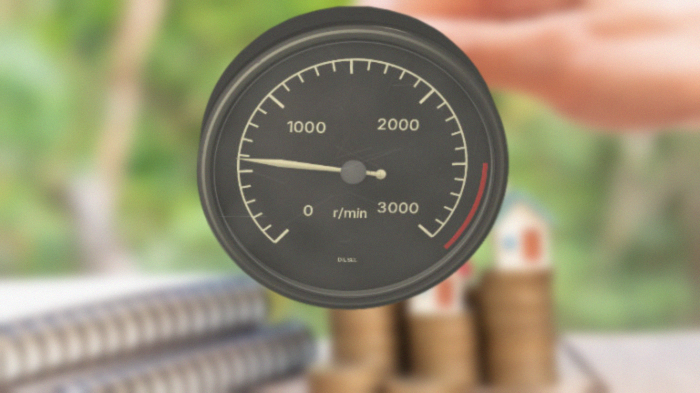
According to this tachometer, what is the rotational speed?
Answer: 600 rpm
